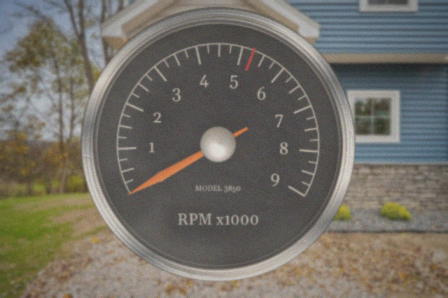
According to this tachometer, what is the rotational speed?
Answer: 0 rpm
